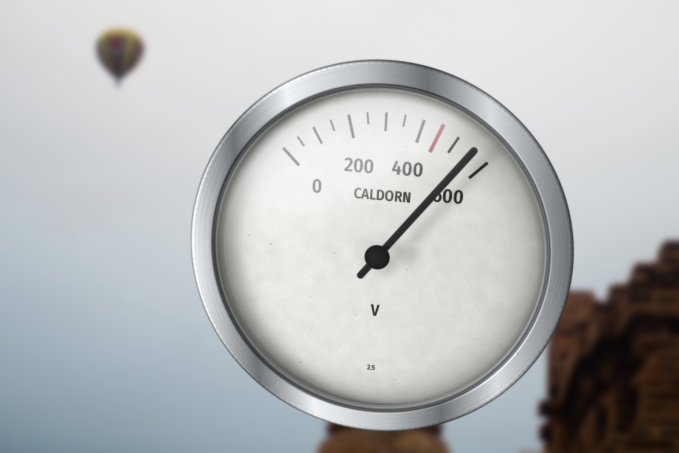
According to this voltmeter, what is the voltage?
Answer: 550 V
